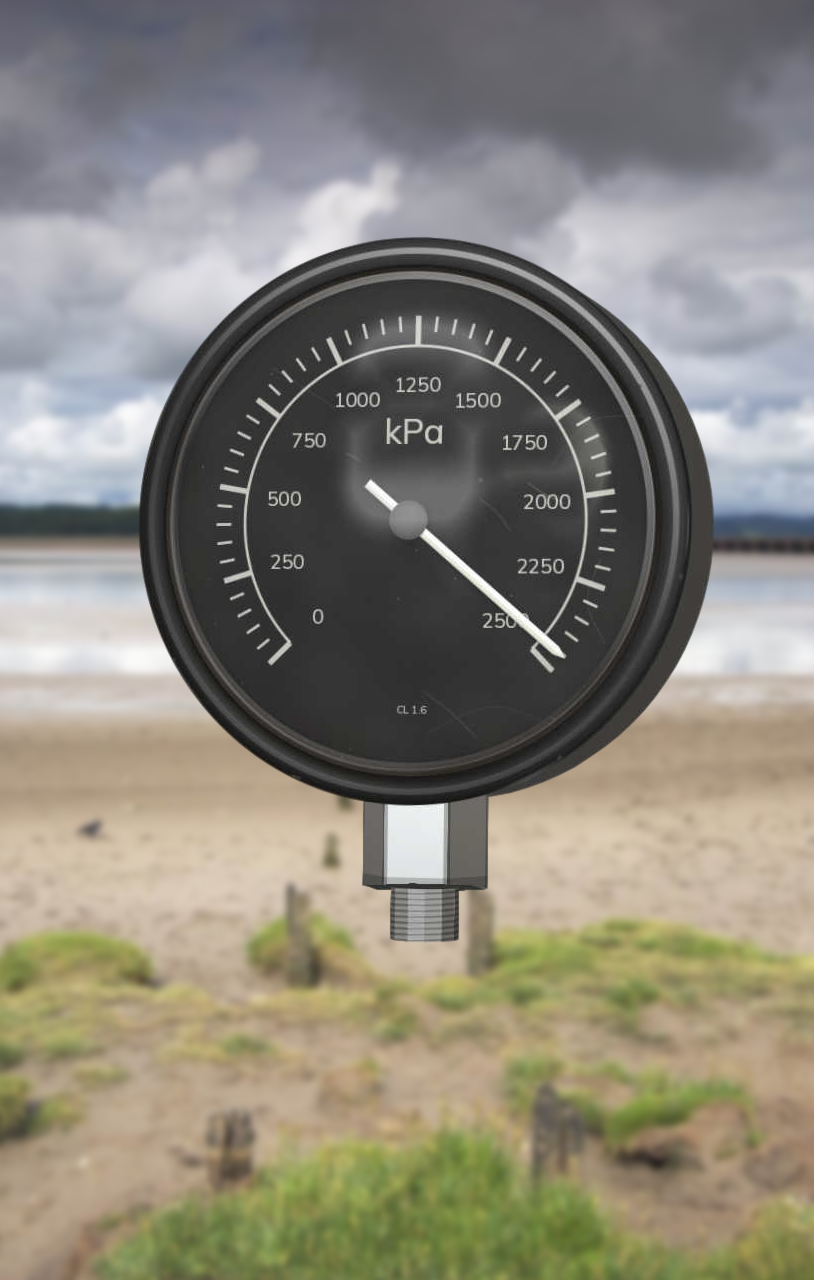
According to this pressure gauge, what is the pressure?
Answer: 2450 kPa
